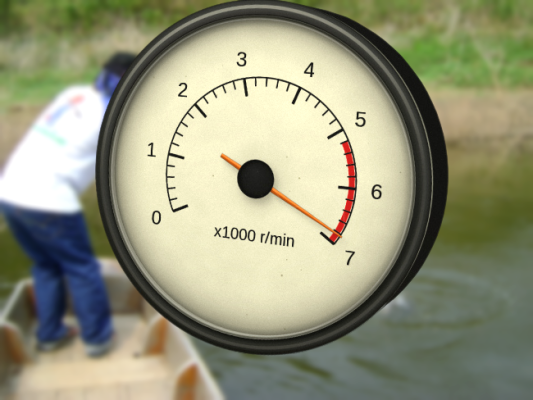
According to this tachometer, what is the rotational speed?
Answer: 6800 rpm
